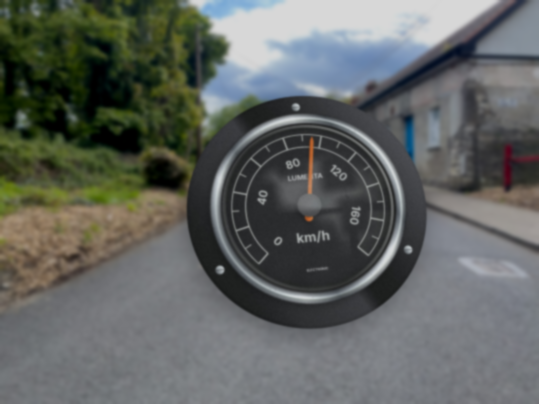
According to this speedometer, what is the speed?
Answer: 95 km/h
